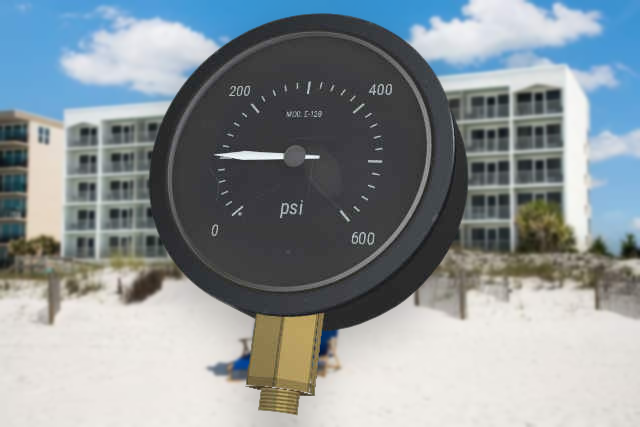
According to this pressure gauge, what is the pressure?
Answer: 100 psi
